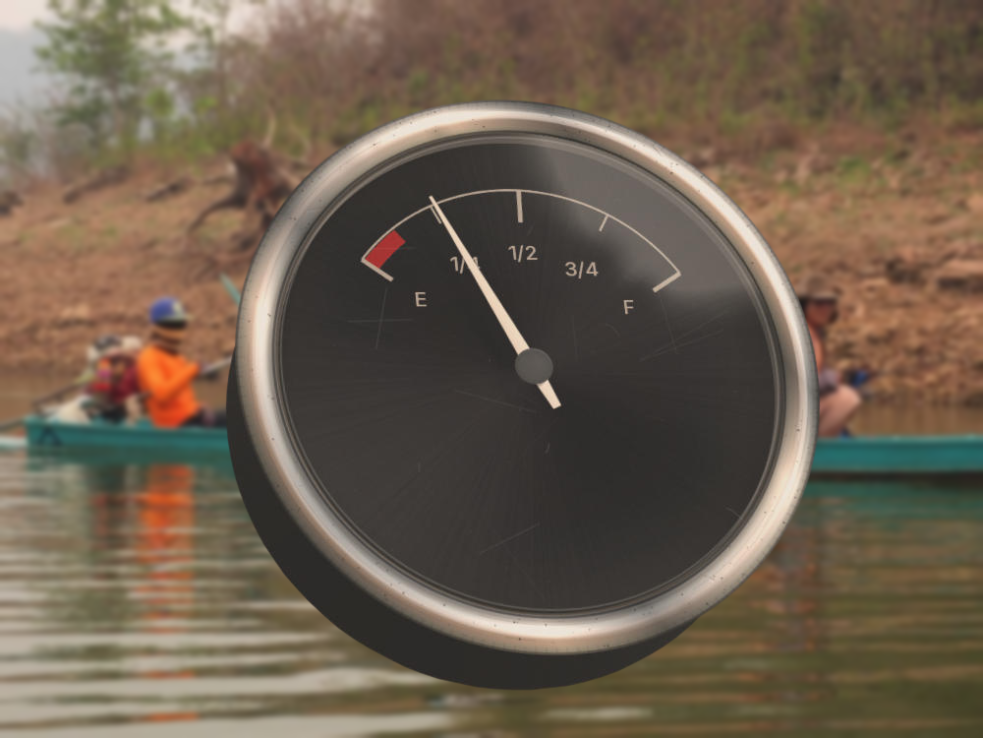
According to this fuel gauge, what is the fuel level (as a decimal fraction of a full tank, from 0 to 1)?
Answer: 0.25
